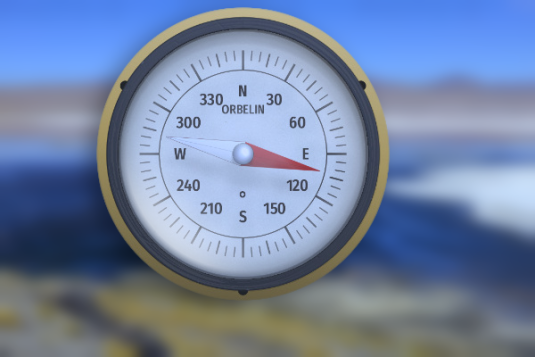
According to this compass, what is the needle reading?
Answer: 102.5 °
